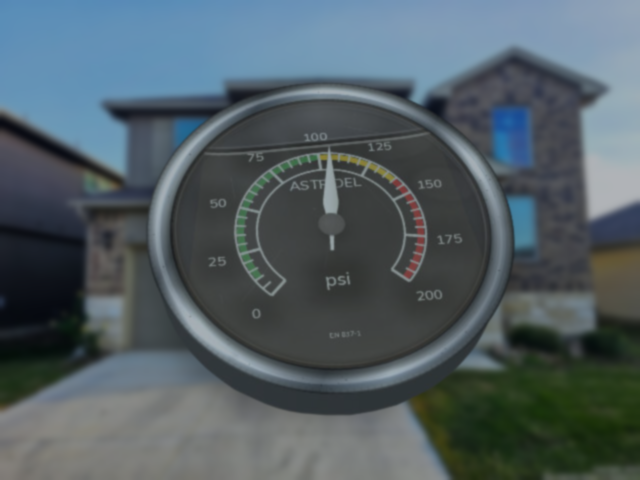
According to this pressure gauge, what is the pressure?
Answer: 105 psi
